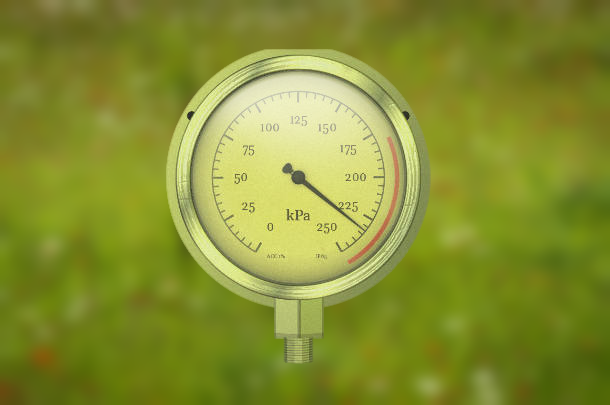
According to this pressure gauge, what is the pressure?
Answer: 232.5 kPa
